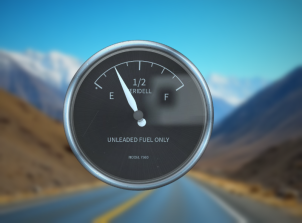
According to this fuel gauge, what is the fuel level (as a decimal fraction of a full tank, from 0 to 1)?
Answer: 0.25
